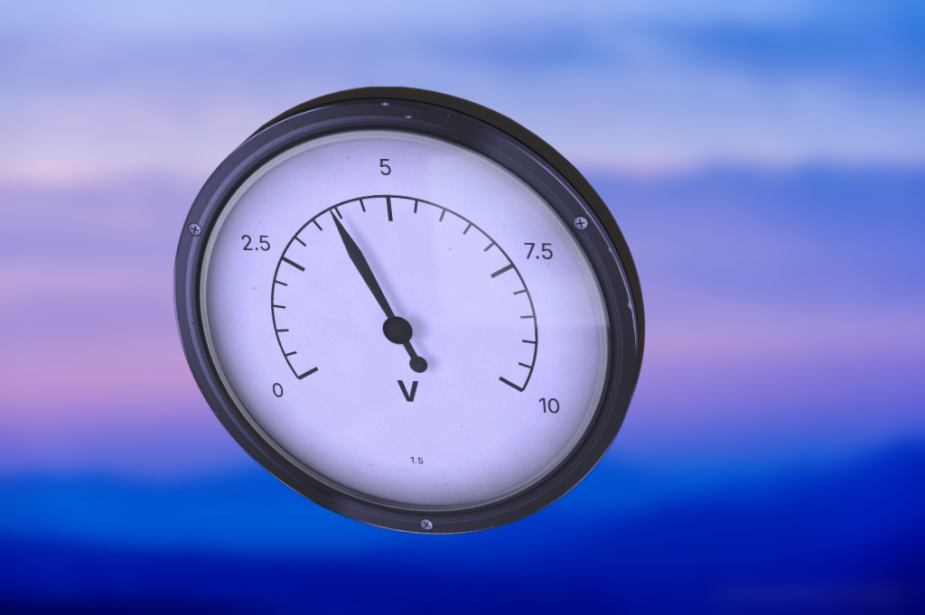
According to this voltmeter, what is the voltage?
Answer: 4 V
